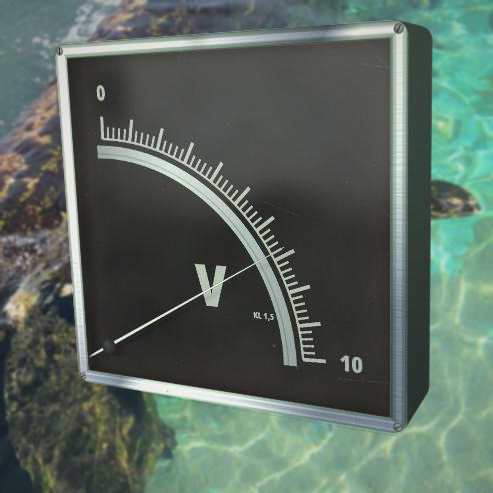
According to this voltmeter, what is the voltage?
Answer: 6.8 V
